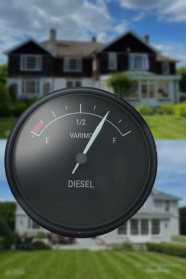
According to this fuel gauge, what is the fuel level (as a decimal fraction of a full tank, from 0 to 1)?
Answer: 0.75
